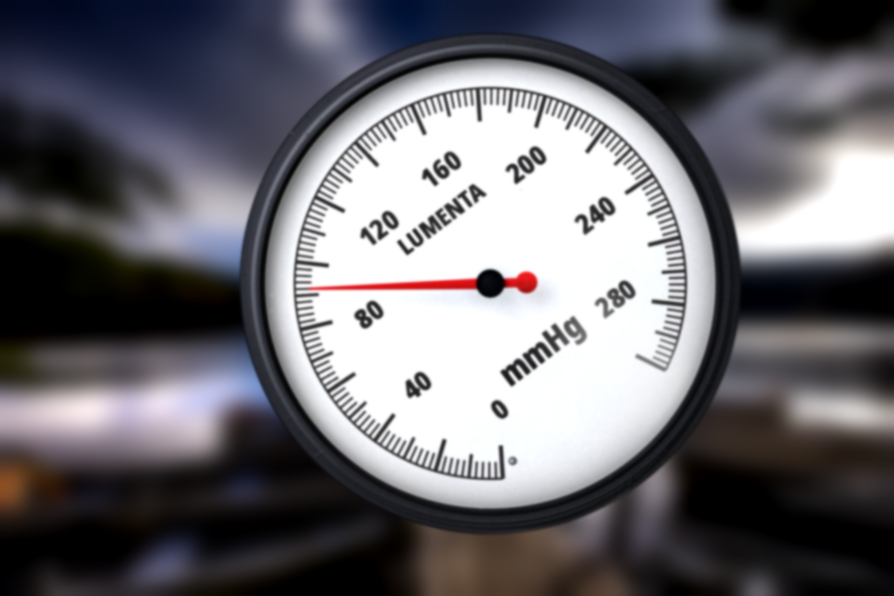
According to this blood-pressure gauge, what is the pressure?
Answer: 92 mmHg
